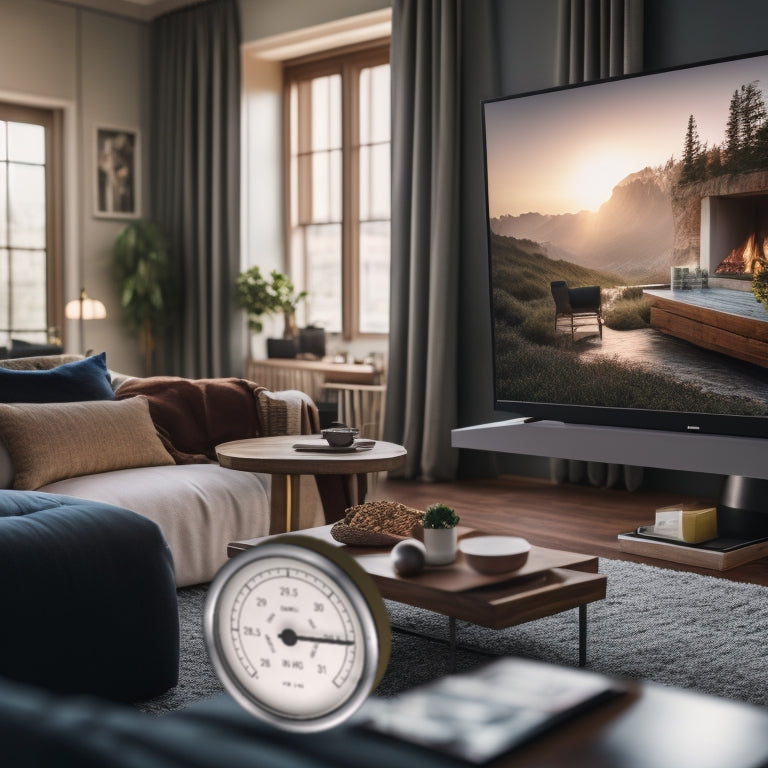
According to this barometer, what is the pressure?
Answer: 30.5 inHg
